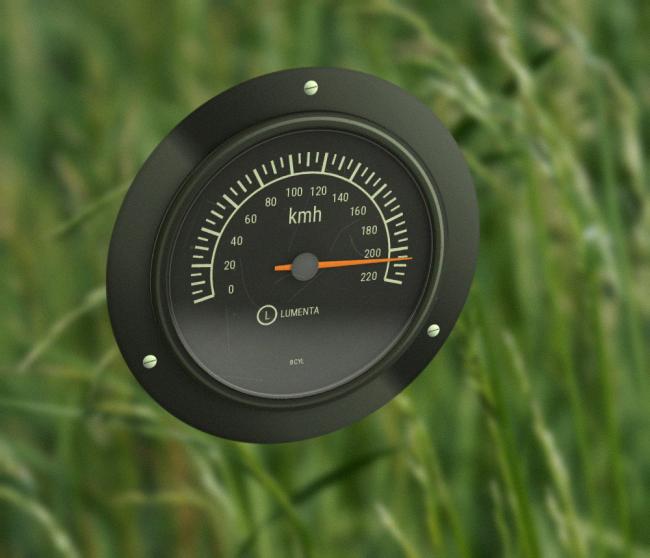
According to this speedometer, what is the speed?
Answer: 205 km/h
